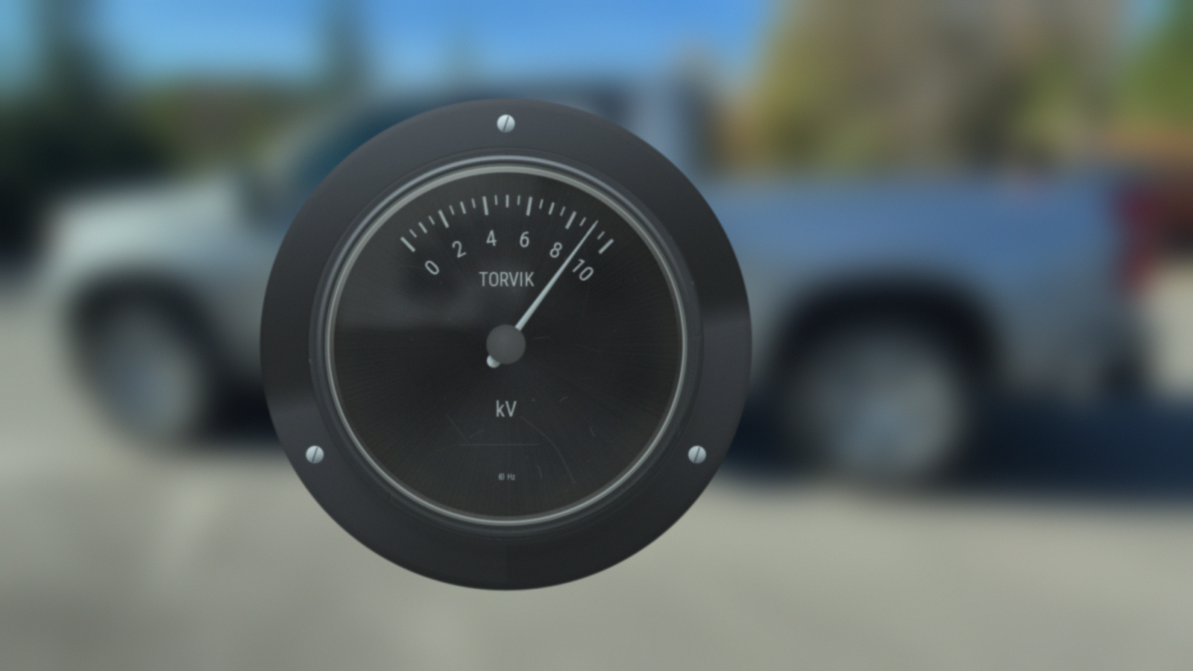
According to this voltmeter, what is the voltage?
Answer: 9 kV
